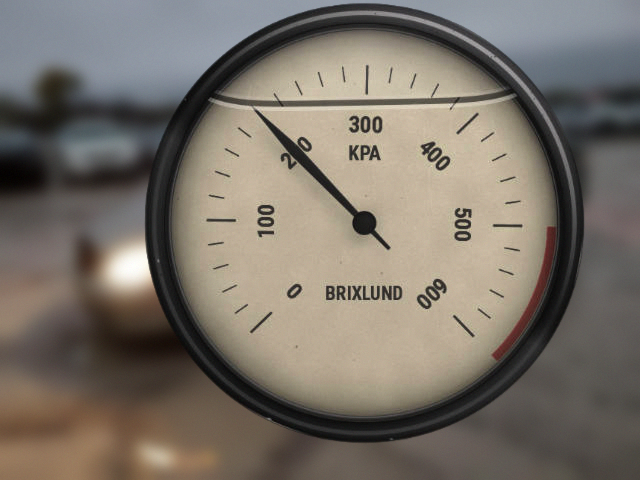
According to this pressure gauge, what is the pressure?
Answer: 200 kPa
